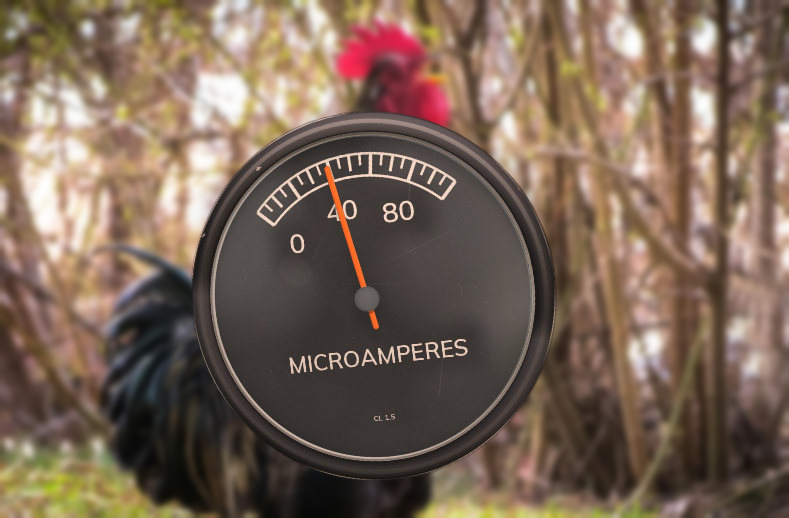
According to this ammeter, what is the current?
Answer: 40 µA
